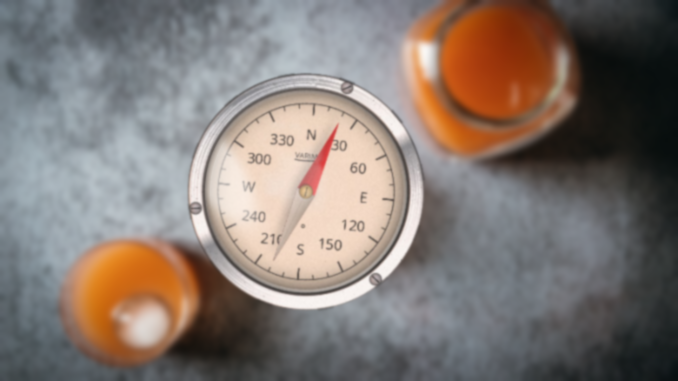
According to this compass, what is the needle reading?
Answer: 20 °
